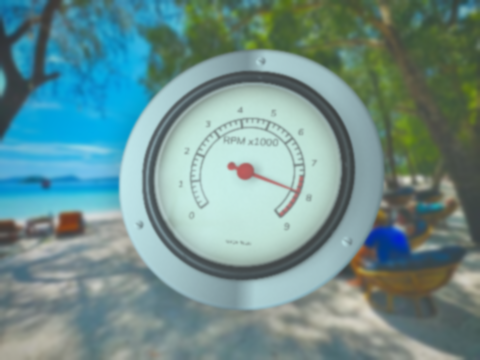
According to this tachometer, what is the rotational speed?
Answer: 8000 rpm
